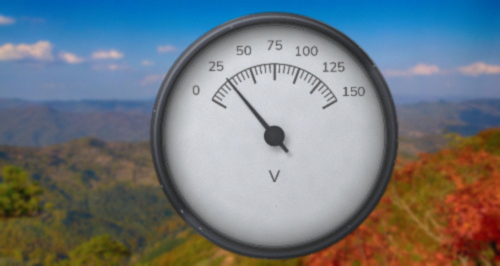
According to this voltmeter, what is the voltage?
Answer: 25 V
